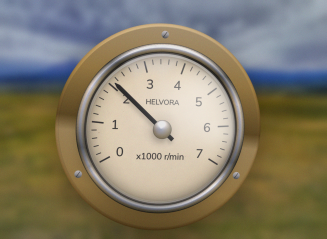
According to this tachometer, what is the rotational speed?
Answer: 2100 rpm
